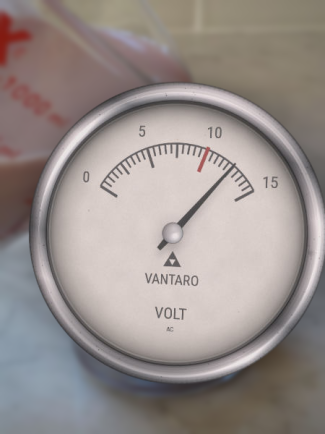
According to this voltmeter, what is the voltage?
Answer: 12.5 V
